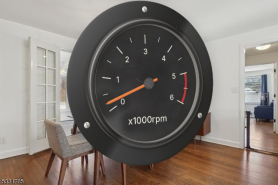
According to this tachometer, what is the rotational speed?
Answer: 250 rpm
